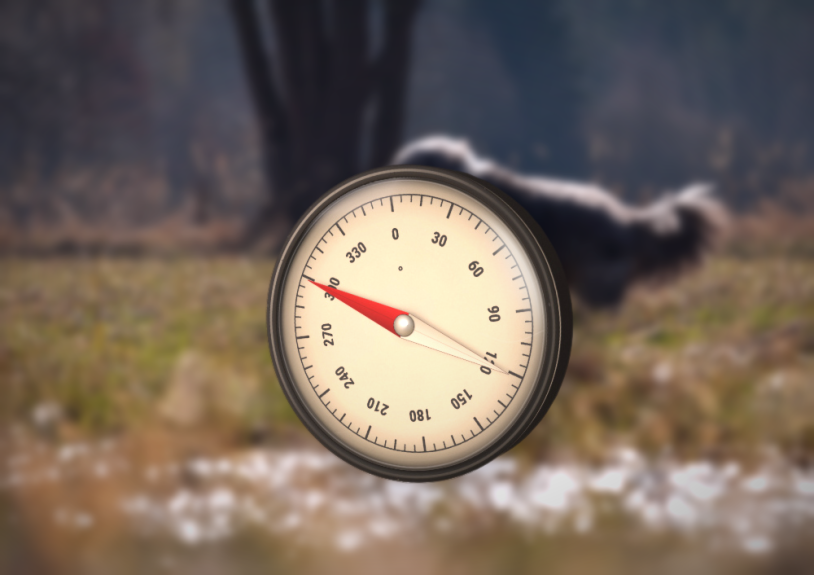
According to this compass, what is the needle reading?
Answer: 300 °
